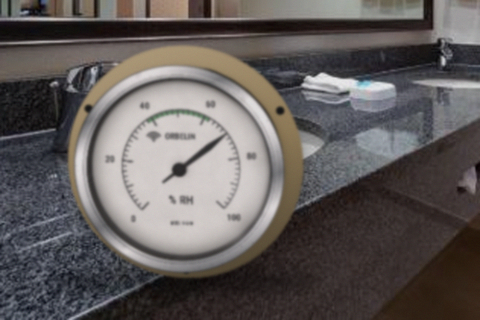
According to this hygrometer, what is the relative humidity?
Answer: 70 %
